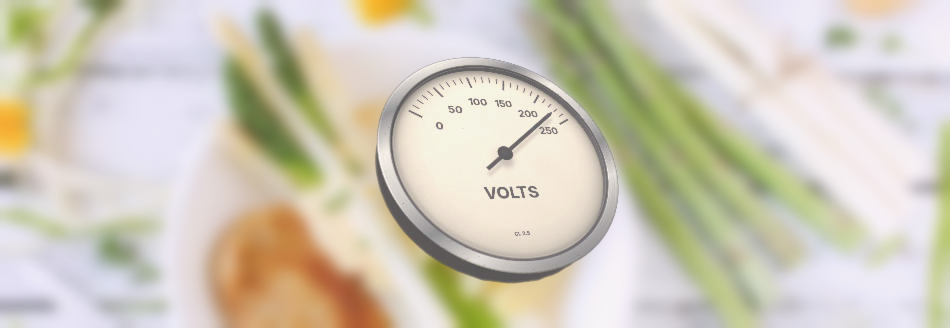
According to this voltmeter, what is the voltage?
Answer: 230 V
